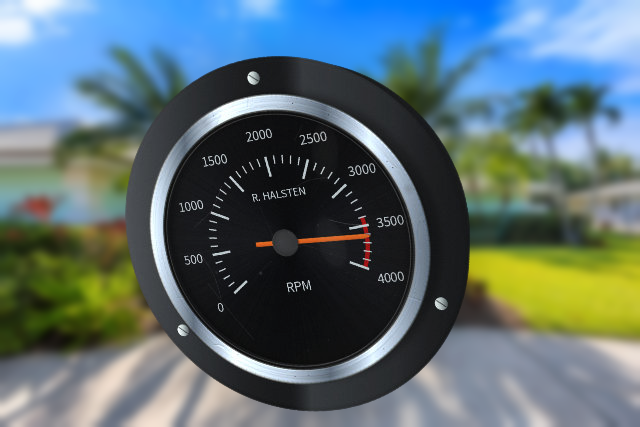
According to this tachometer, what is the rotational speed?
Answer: 3600 rpm
